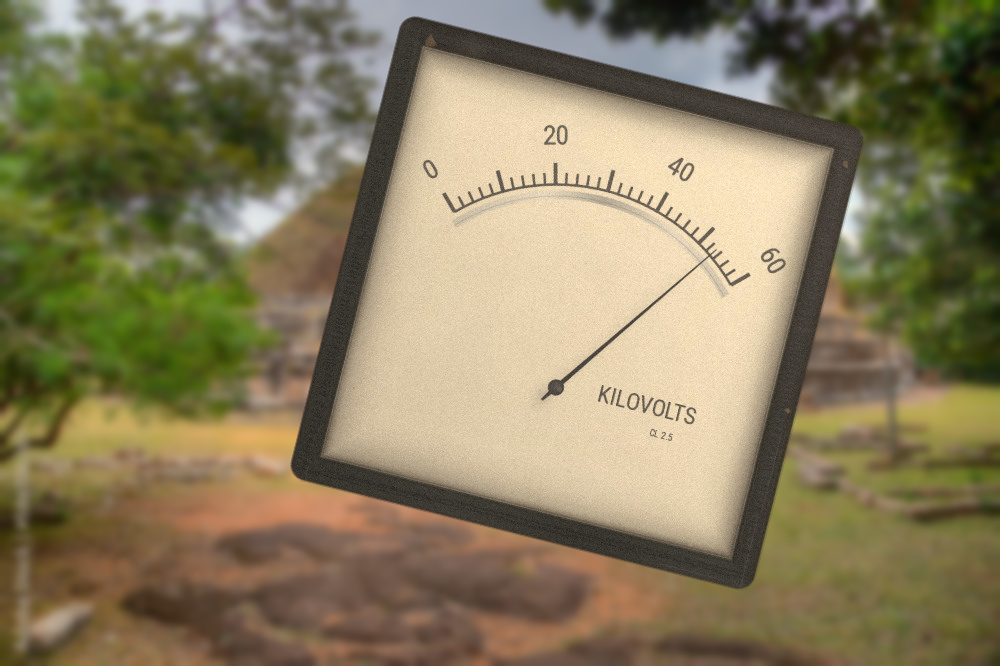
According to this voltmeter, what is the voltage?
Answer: 53 kV
